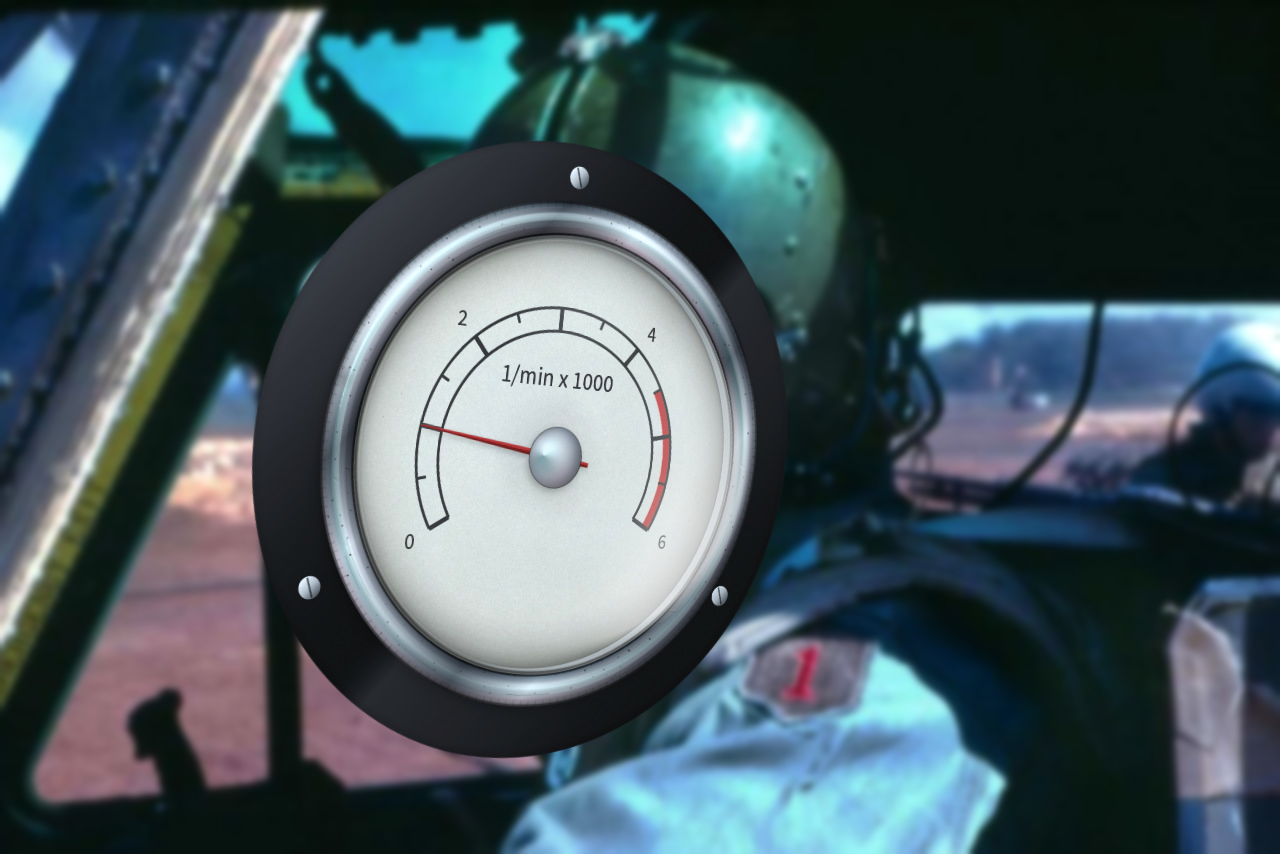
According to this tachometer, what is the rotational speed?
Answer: 1000 rpm
